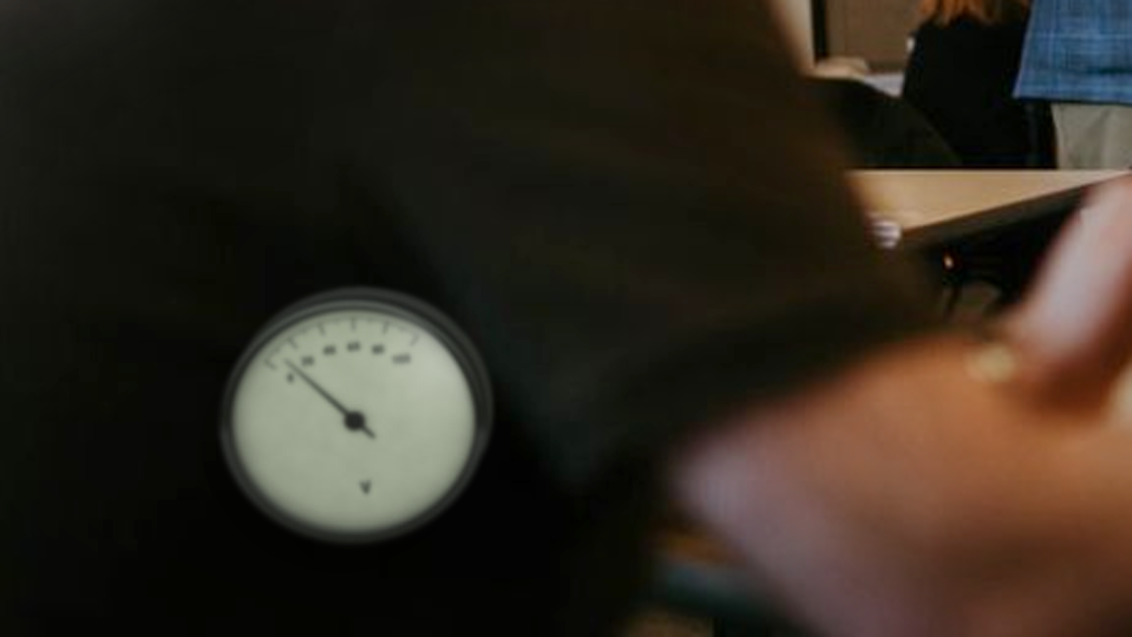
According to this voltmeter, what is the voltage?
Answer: 10 V
